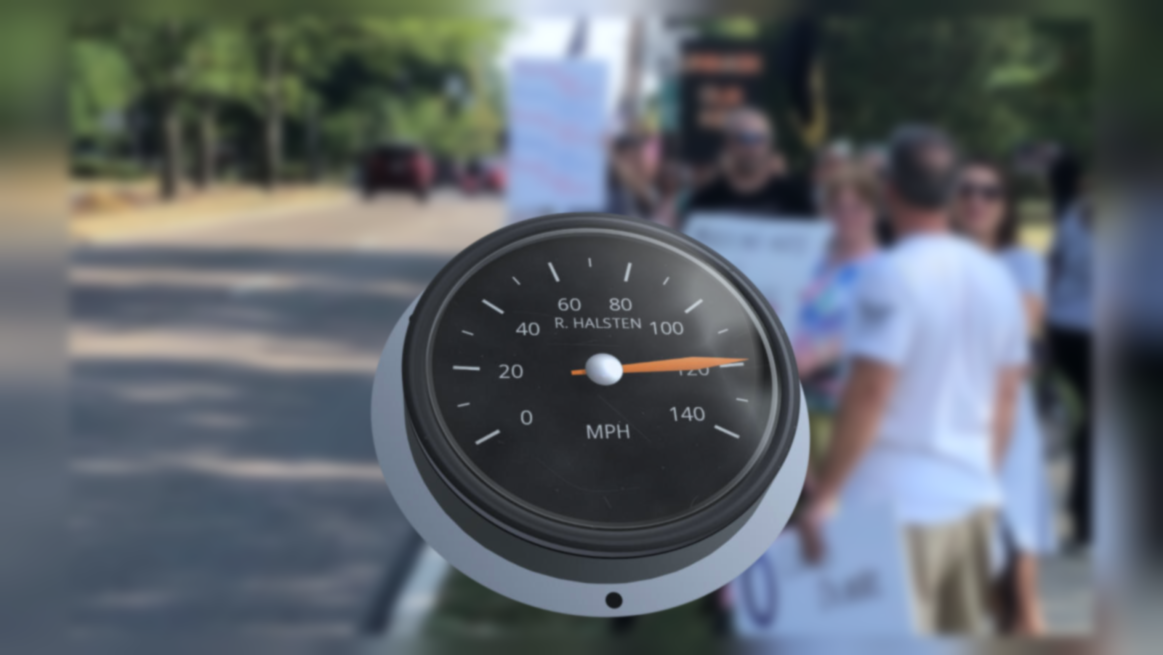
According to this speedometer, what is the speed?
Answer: 120 mph
